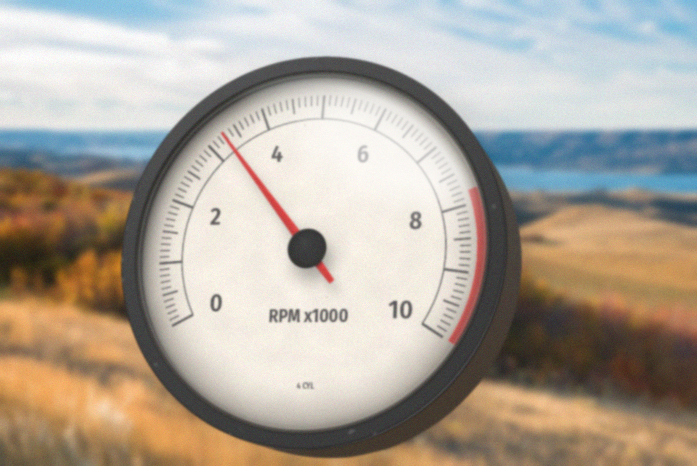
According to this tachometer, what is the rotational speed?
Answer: 3300 rpm
